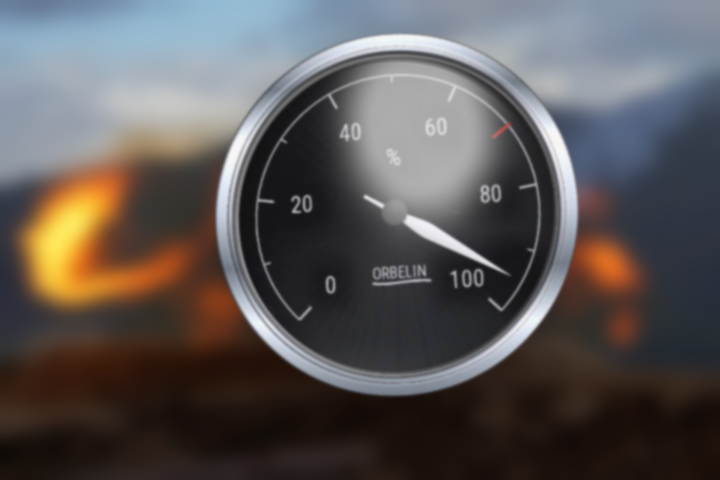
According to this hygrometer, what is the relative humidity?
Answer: 95 %
